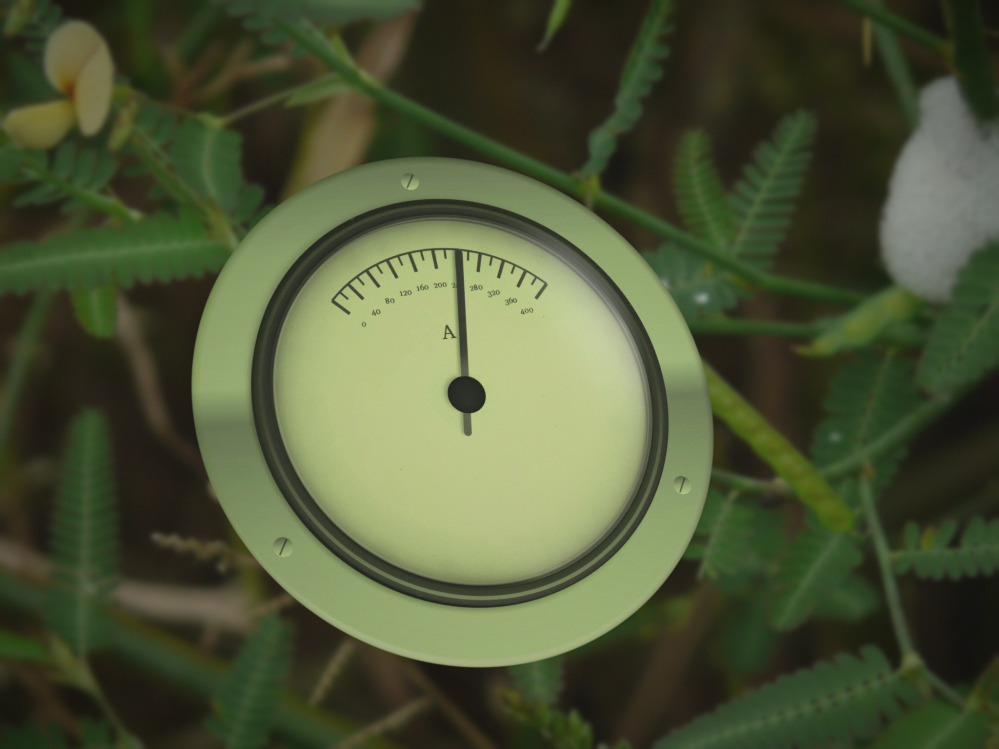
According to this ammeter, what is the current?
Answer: 240 A
